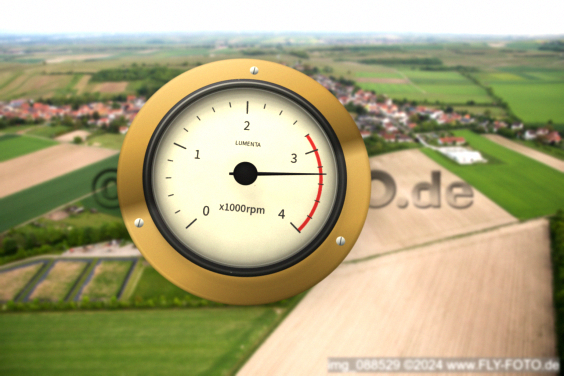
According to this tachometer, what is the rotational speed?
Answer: 3300 rpm
